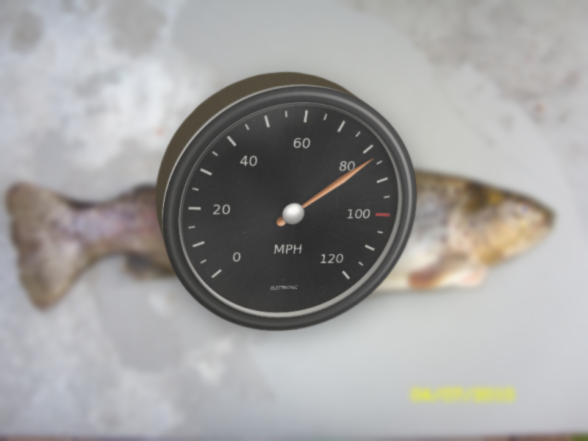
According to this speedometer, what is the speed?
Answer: 82.5 mph
